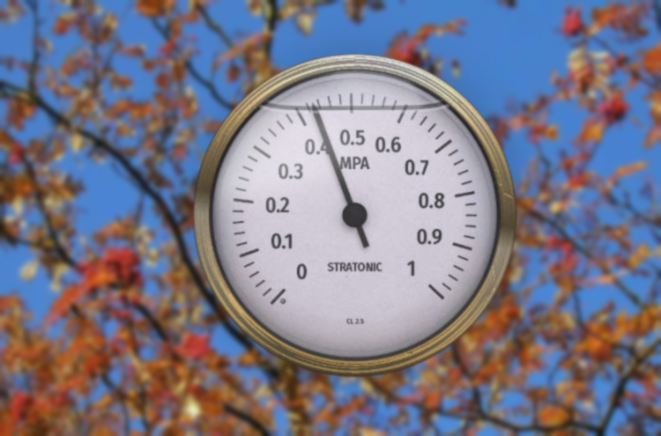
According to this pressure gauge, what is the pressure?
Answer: 0.43 MPa
